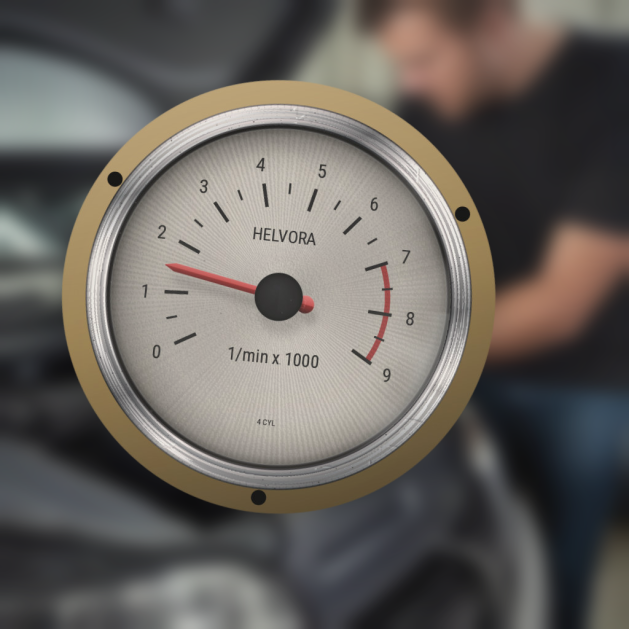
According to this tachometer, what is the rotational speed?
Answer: 1500 rpm
